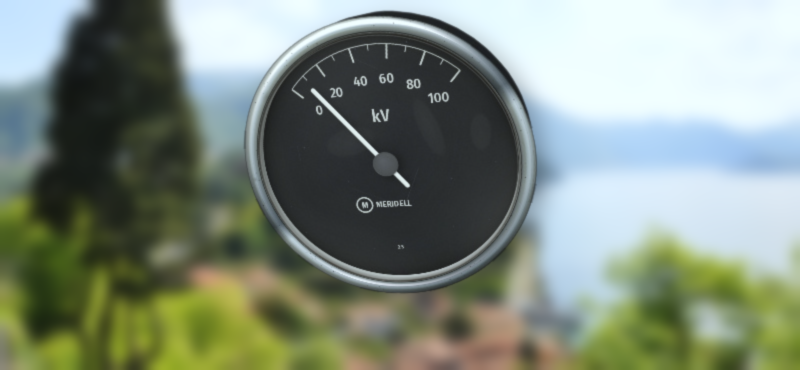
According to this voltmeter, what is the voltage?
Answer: 10 kV
